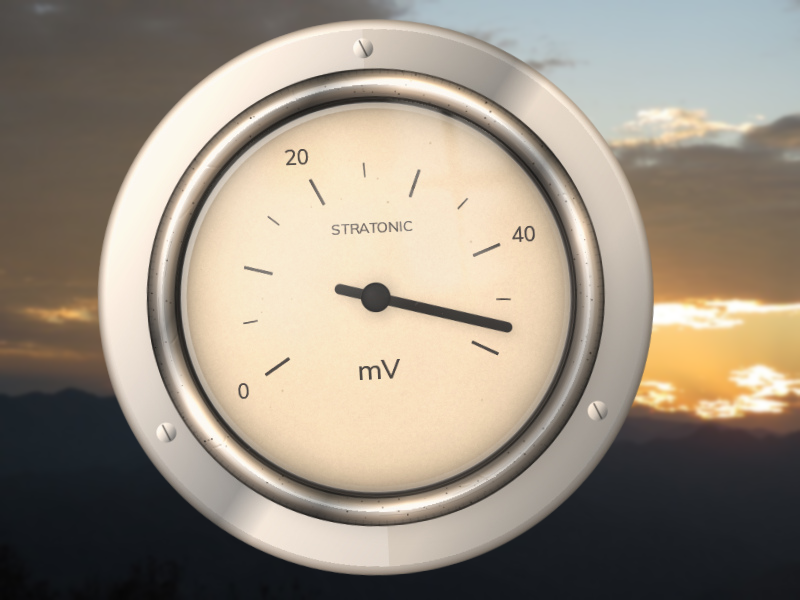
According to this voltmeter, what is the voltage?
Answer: 47.5 mV
